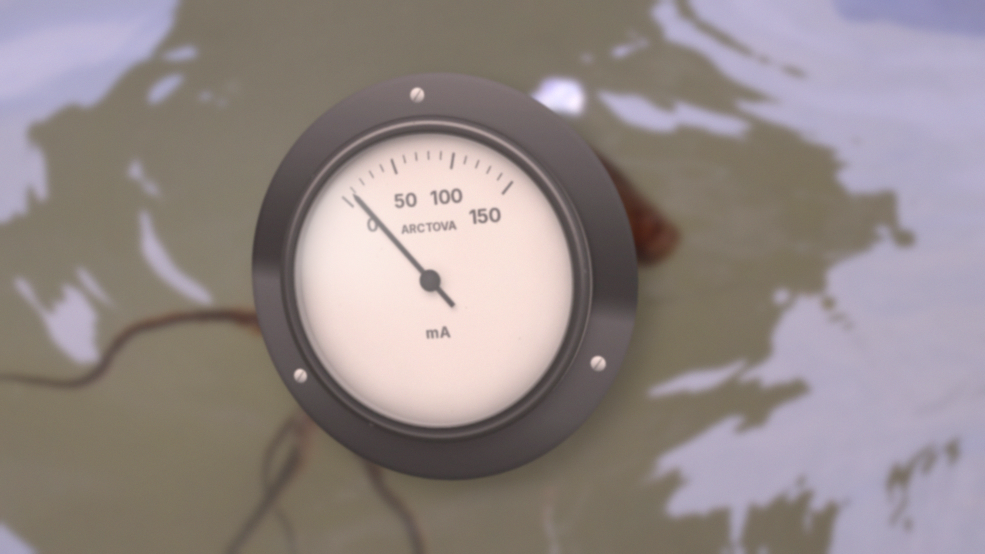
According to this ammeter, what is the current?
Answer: 10 mA
